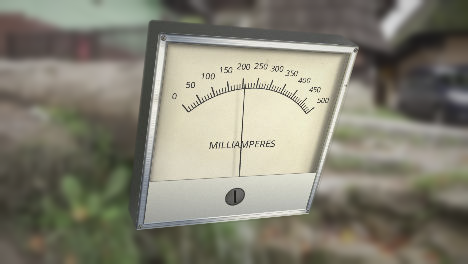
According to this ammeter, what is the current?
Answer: 200 mA
